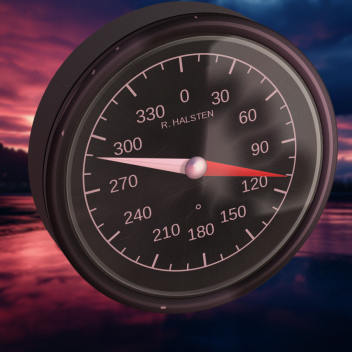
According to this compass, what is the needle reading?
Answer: 110 °
